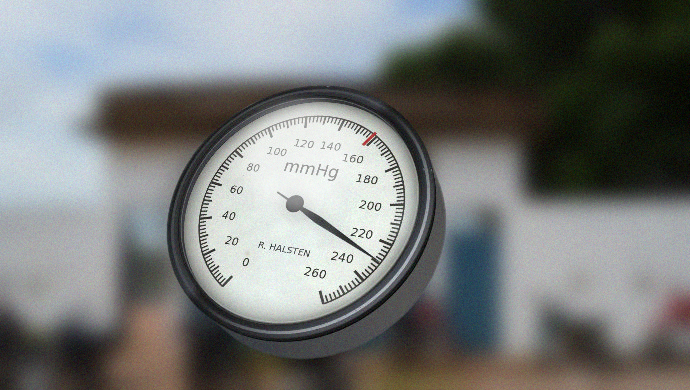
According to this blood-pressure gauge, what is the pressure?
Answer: 230 mmHg
